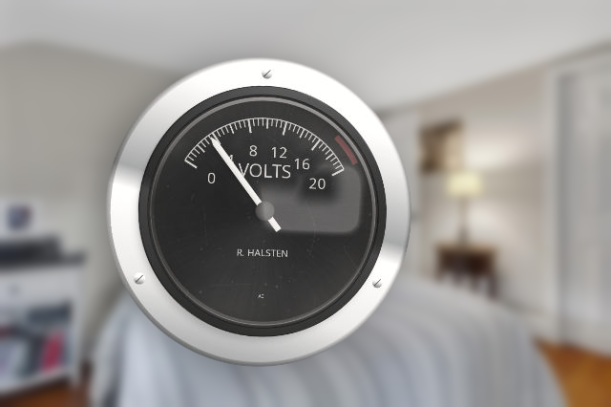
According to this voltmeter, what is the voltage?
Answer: 3.5 V
